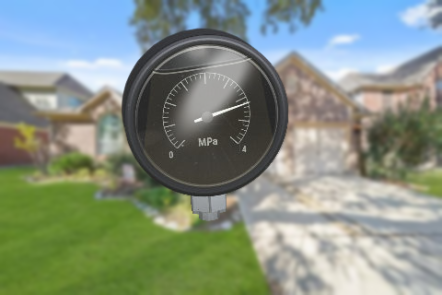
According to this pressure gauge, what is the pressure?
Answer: 3.1 MPa
